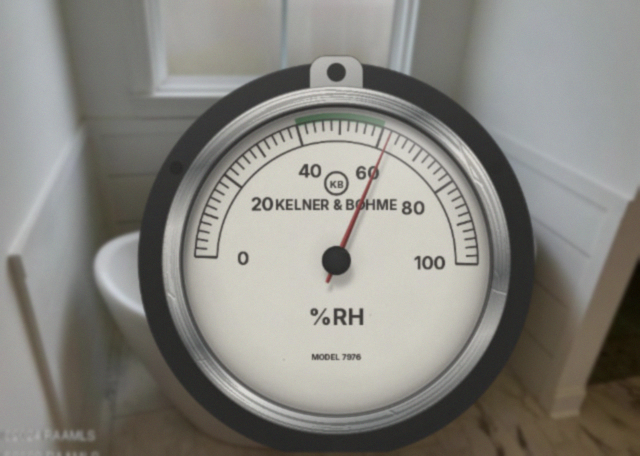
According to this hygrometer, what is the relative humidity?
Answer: 62 %
